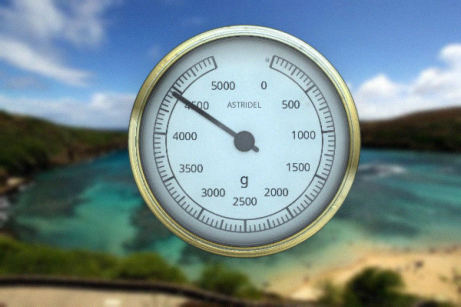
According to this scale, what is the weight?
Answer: 4450 g
